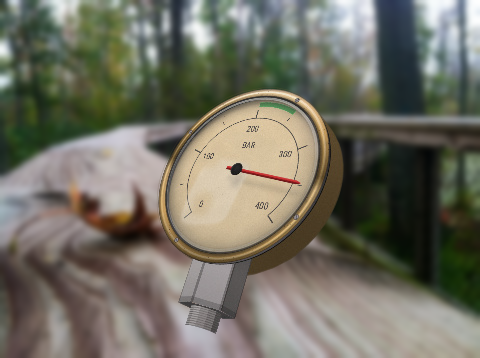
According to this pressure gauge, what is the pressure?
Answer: 350 bar
